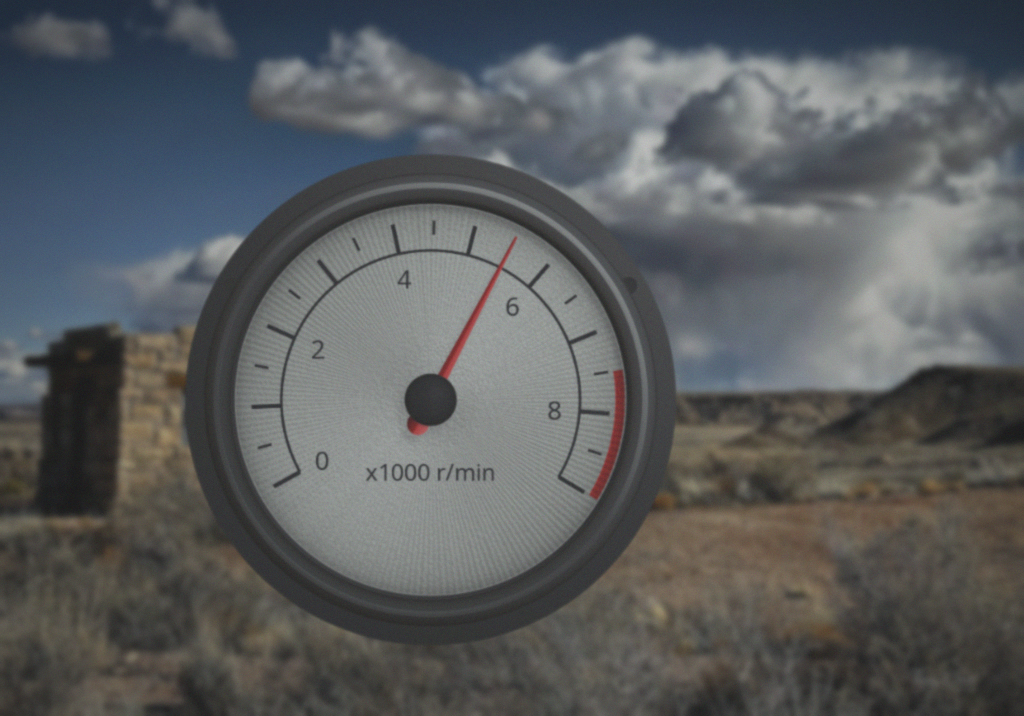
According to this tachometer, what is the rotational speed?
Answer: 5500 rpm
